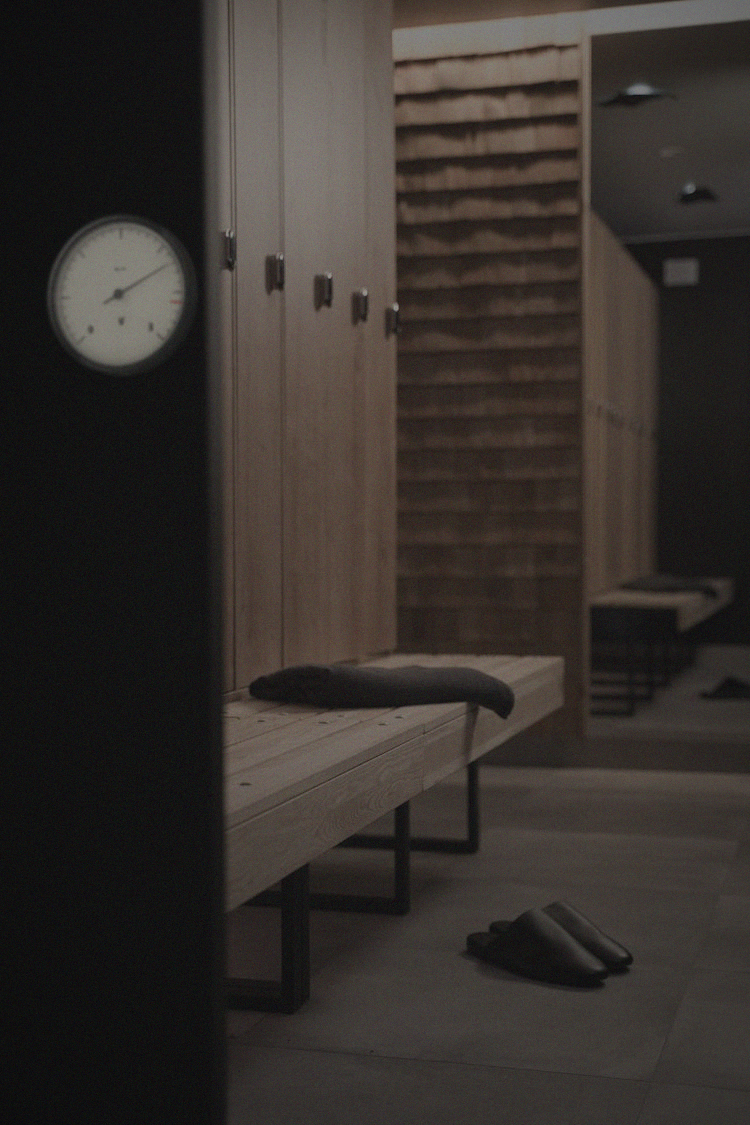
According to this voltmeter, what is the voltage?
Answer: 2.2 V
